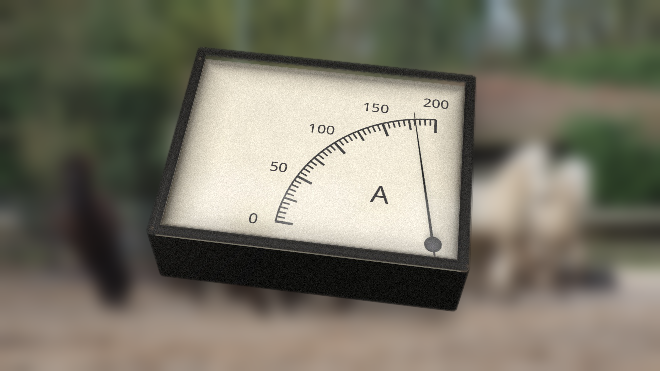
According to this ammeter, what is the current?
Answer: 180 A
